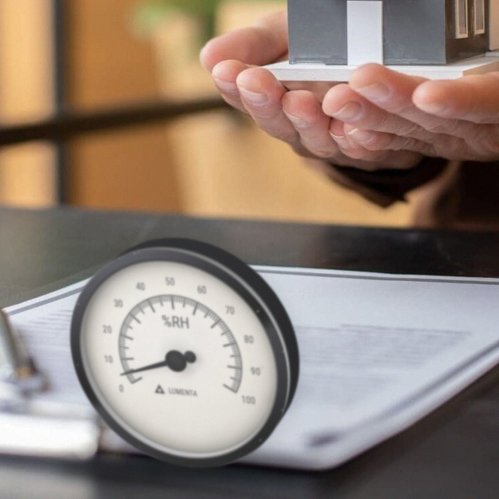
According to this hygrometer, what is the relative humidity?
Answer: 5 %
